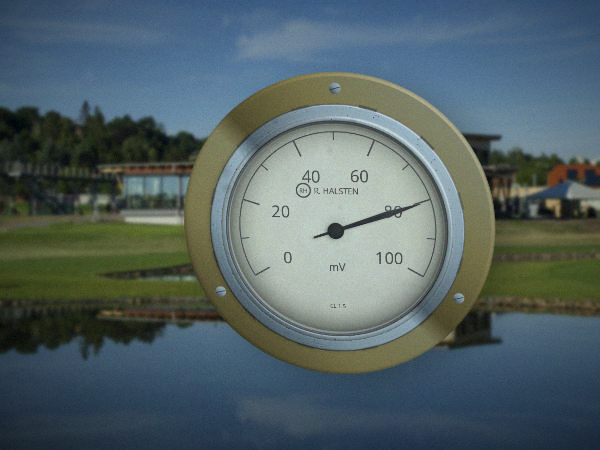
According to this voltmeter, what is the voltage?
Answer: 80 mV
